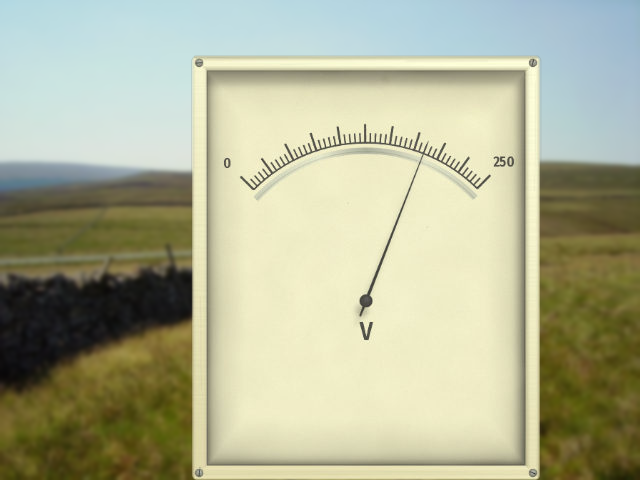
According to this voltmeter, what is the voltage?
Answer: 185 V
